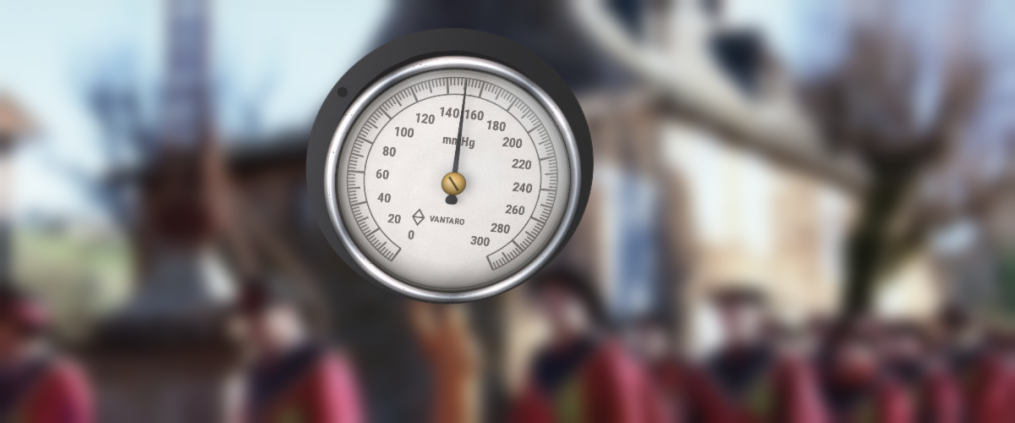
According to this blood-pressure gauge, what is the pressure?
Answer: 150 mmHg
